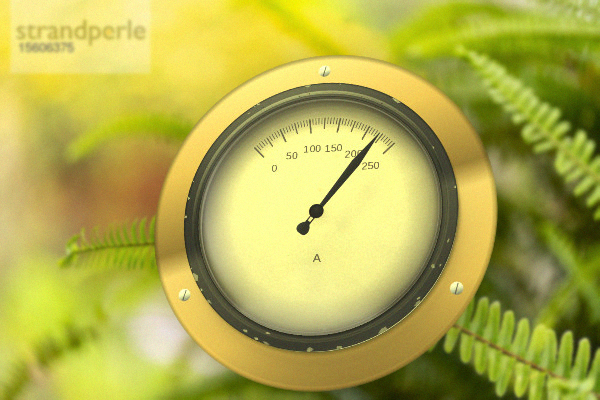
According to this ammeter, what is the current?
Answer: 225 A
